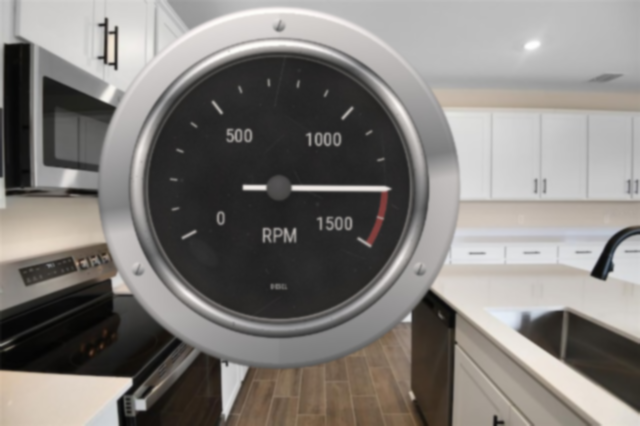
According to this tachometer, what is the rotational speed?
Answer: 1300 rpm
